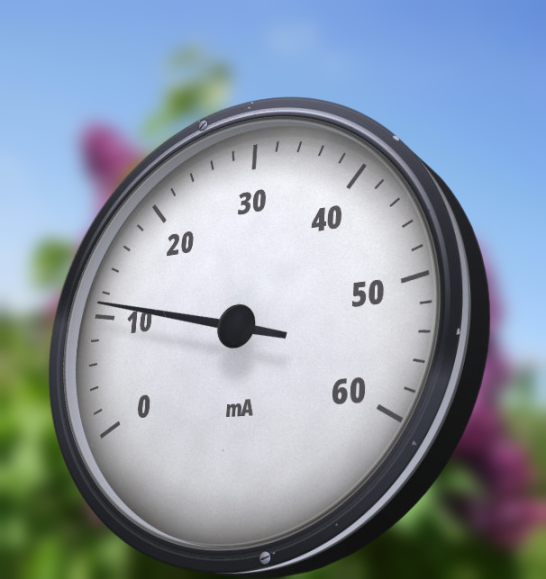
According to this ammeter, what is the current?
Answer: 11 mA
